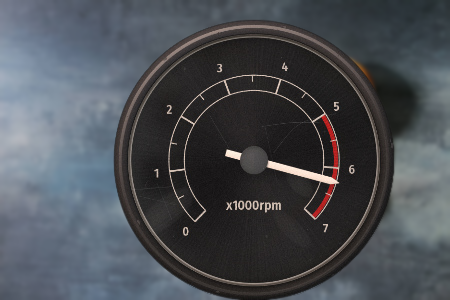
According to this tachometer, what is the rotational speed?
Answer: 6250 rpm
